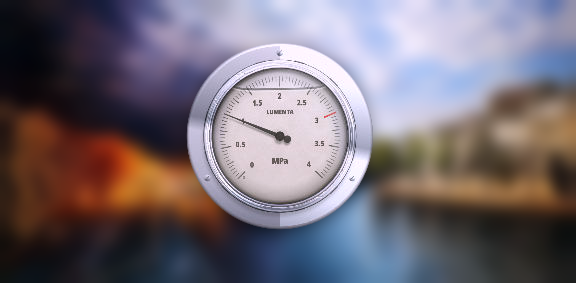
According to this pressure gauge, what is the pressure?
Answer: 1 MPa
